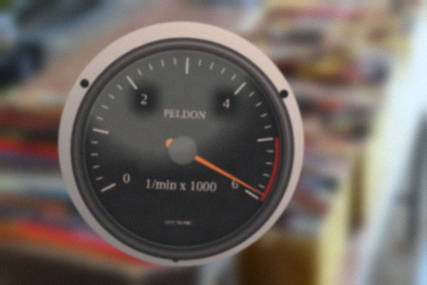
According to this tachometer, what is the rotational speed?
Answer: 5900 rpm
